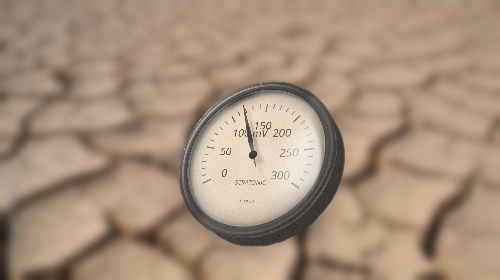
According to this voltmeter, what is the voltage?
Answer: 120 mV
